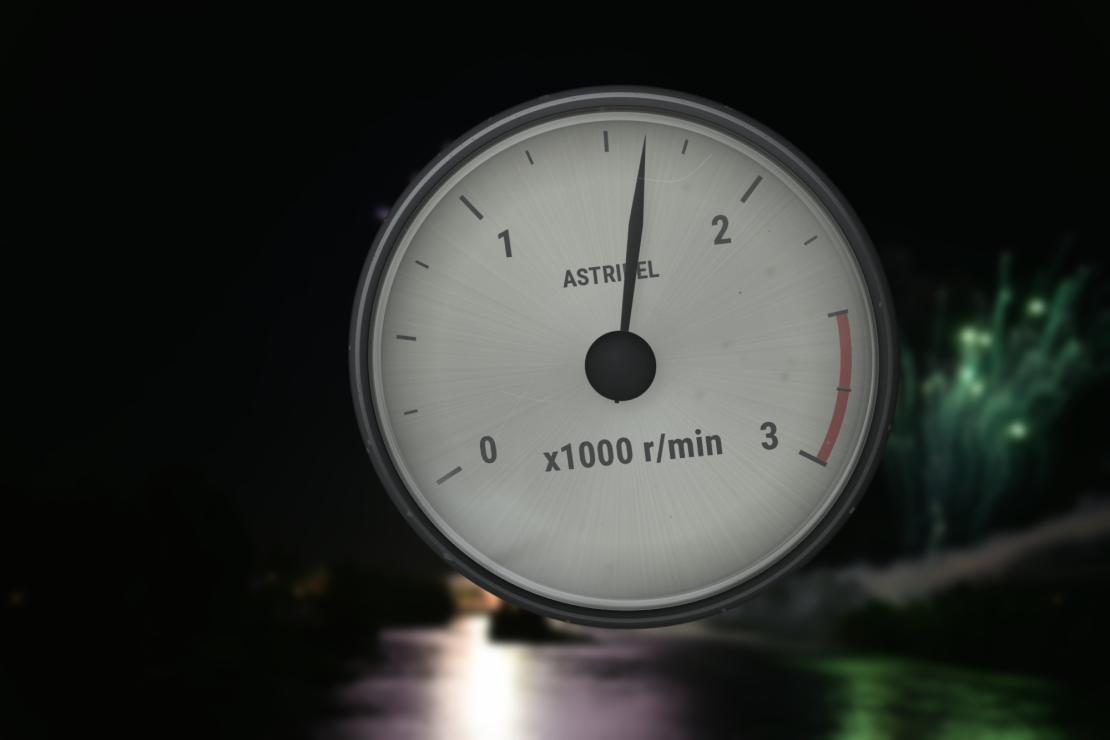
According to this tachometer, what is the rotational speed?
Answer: 1625 rpm
